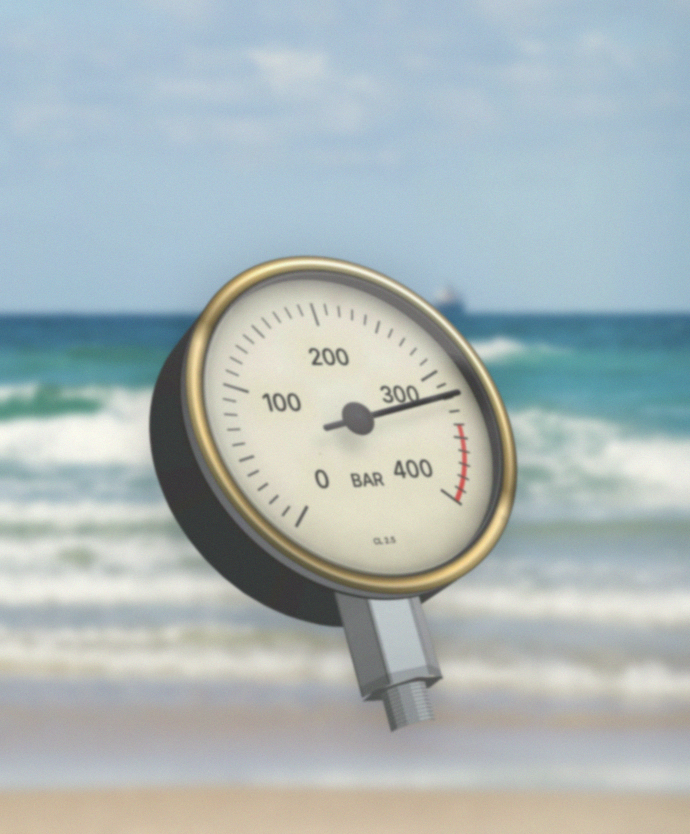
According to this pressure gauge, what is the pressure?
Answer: 320 bar
